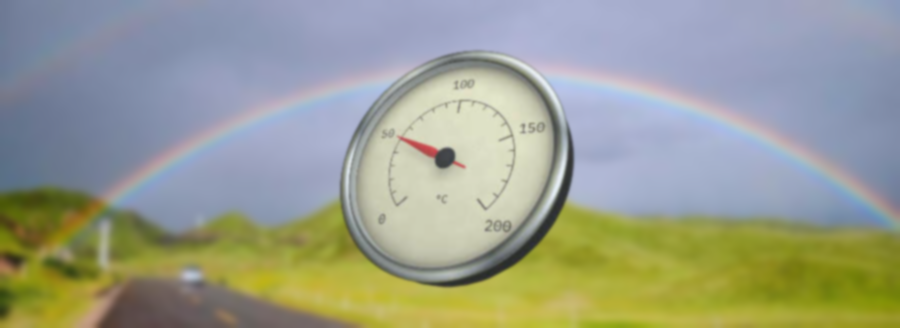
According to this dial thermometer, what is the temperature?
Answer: 50 °C
